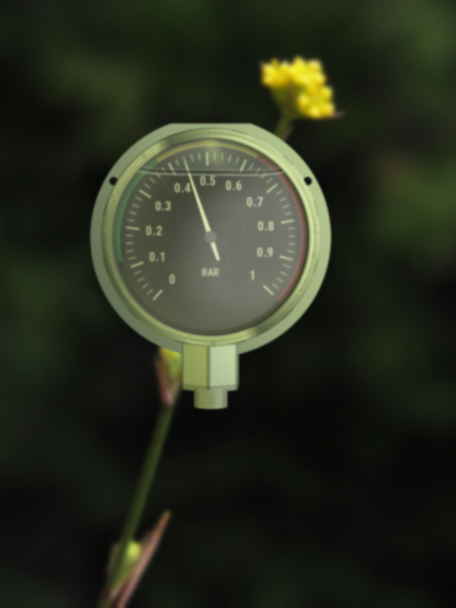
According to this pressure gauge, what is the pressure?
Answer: 0.44 bar
